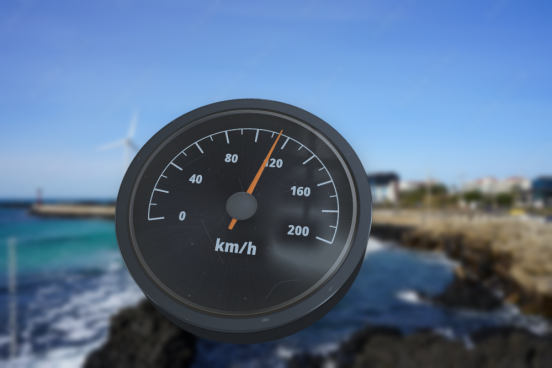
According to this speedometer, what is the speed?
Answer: 115 km/h
